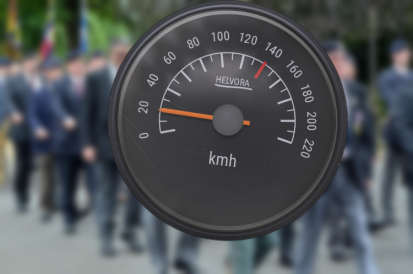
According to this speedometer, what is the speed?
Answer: 20 km/h
